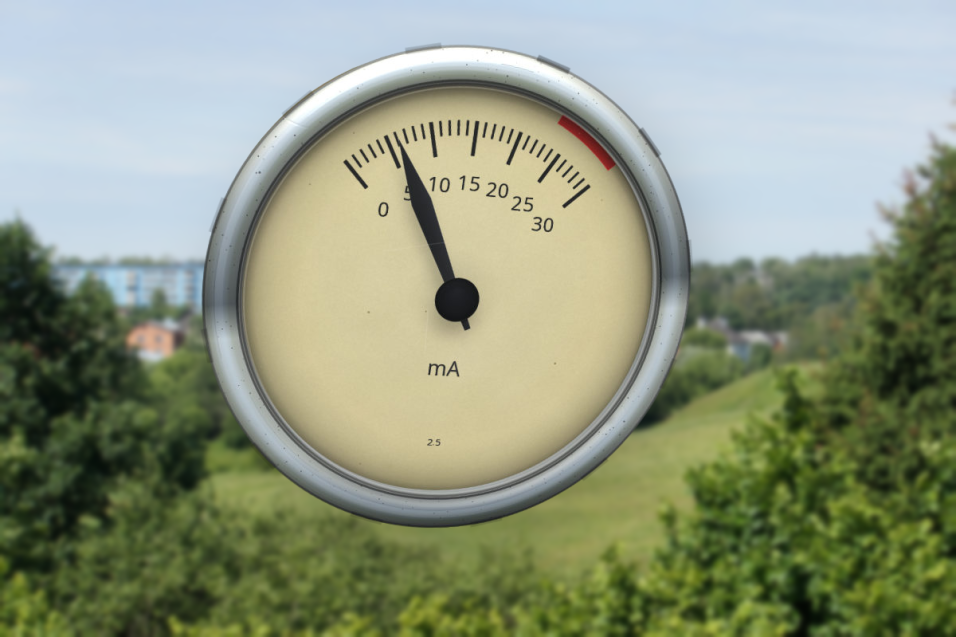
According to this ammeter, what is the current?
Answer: 6 mA
